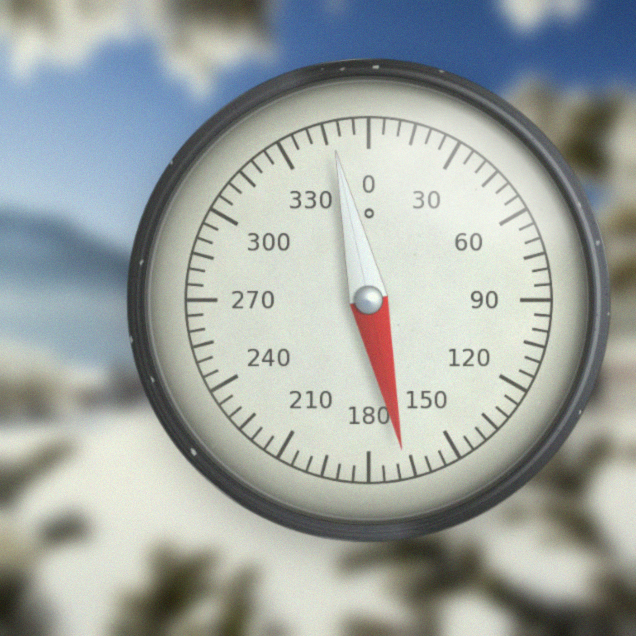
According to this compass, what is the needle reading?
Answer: 167.5 °
